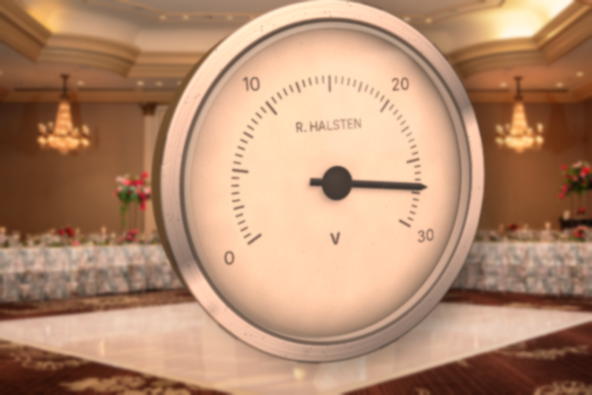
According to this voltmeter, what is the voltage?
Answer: 27 V
